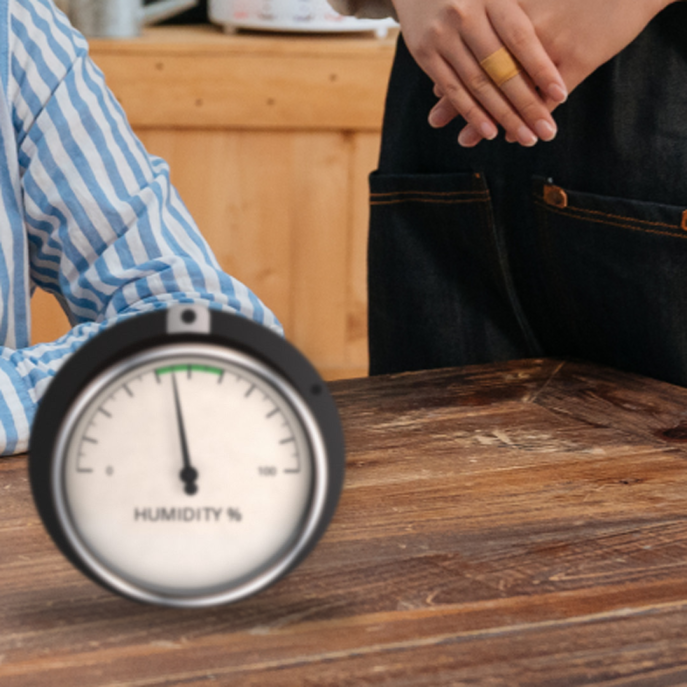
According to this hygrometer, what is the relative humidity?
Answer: 45 %
